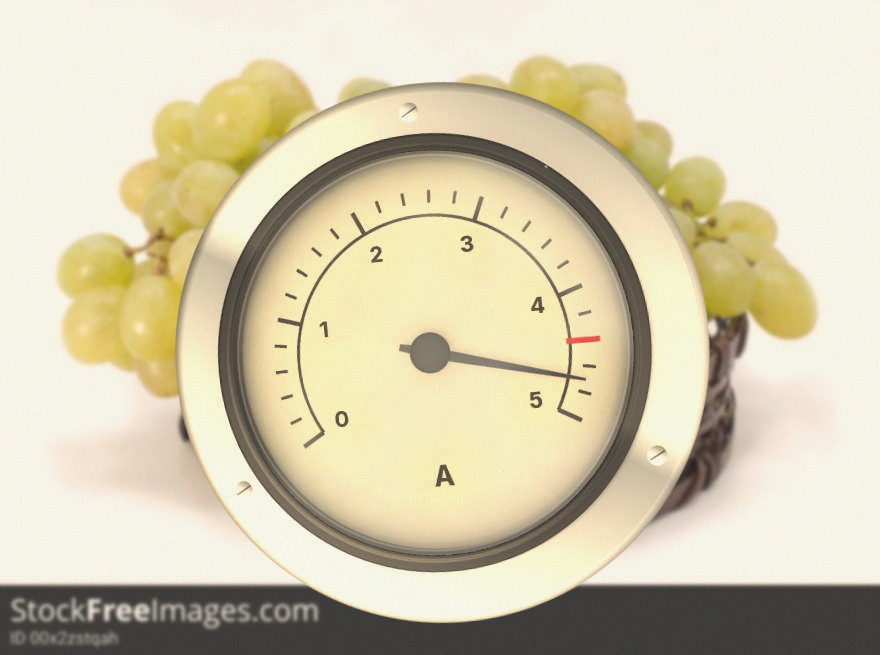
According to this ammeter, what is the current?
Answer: 4.7 A
